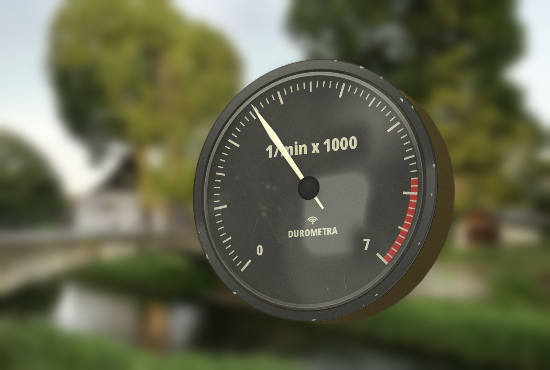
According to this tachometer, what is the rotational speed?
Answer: 2600 rpm
